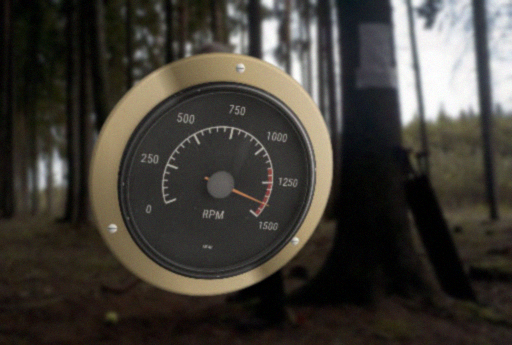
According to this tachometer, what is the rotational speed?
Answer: 1400 rpm
